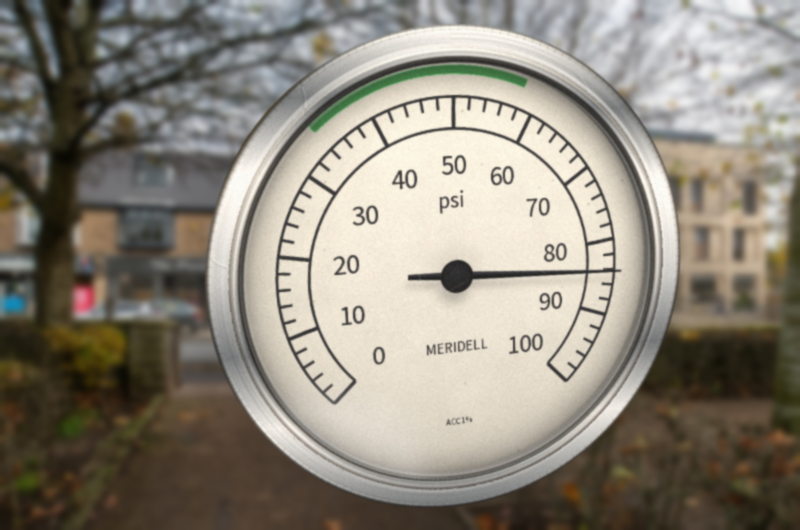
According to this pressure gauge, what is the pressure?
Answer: 84 psi
